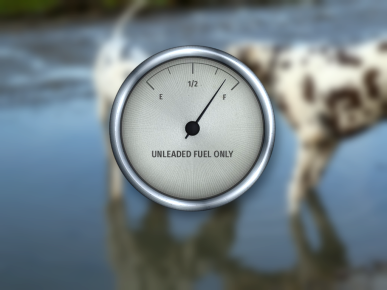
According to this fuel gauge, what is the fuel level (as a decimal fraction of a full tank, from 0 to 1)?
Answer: 0.875
